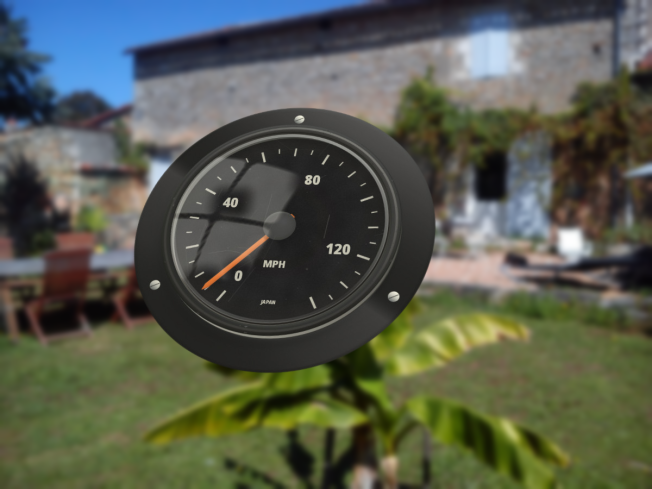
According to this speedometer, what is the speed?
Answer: 5 mph
